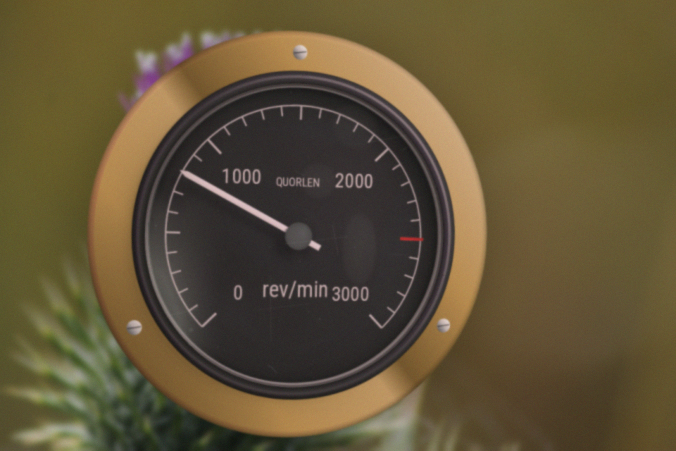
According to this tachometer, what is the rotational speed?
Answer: 800 rpm
